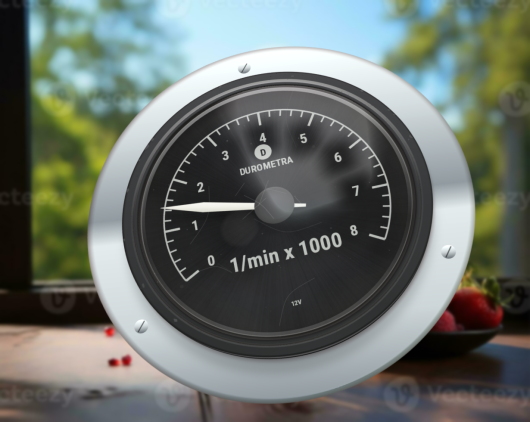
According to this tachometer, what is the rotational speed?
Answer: 1400 rpm
